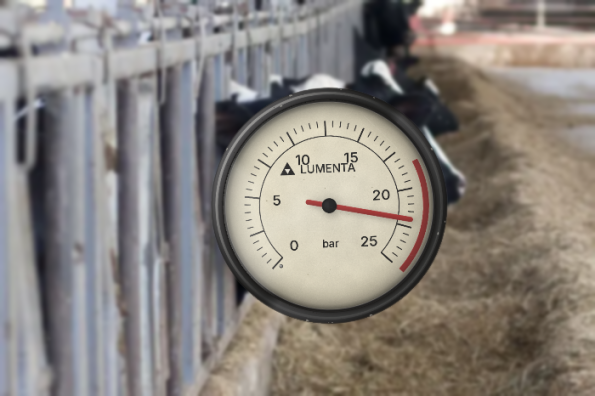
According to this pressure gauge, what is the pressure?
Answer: 22 bar
